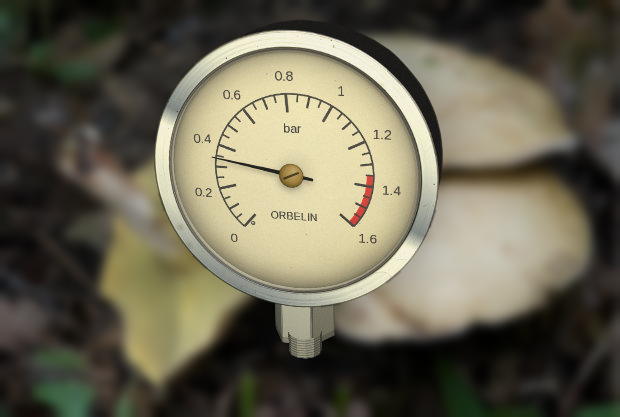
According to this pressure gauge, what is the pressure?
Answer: 0.35 bar
